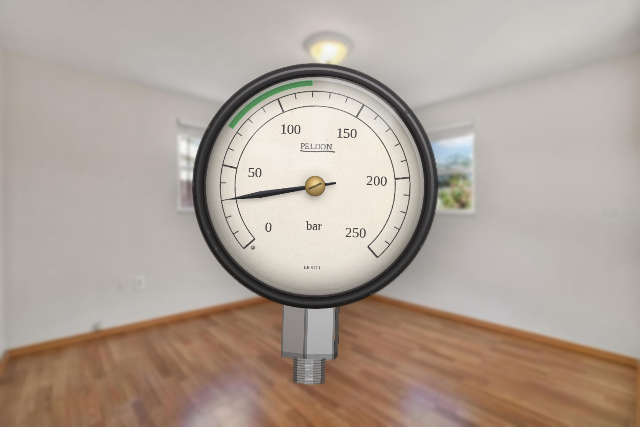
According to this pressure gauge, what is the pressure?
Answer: 30 bar
